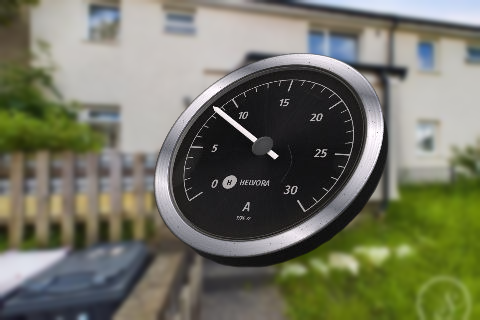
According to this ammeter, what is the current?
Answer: 8.5 A
